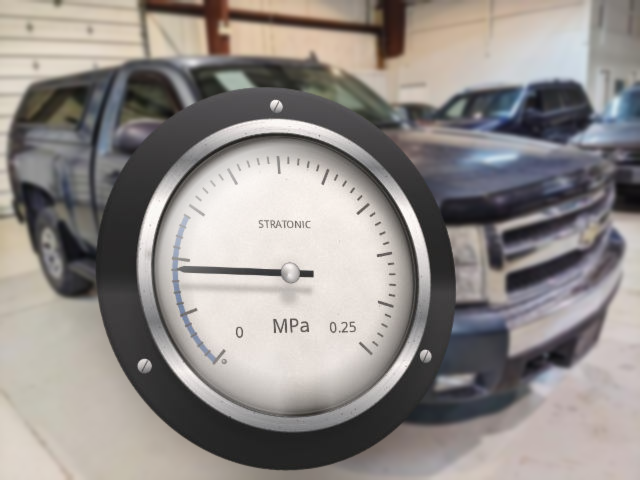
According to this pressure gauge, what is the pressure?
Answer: 0.045 MPa
